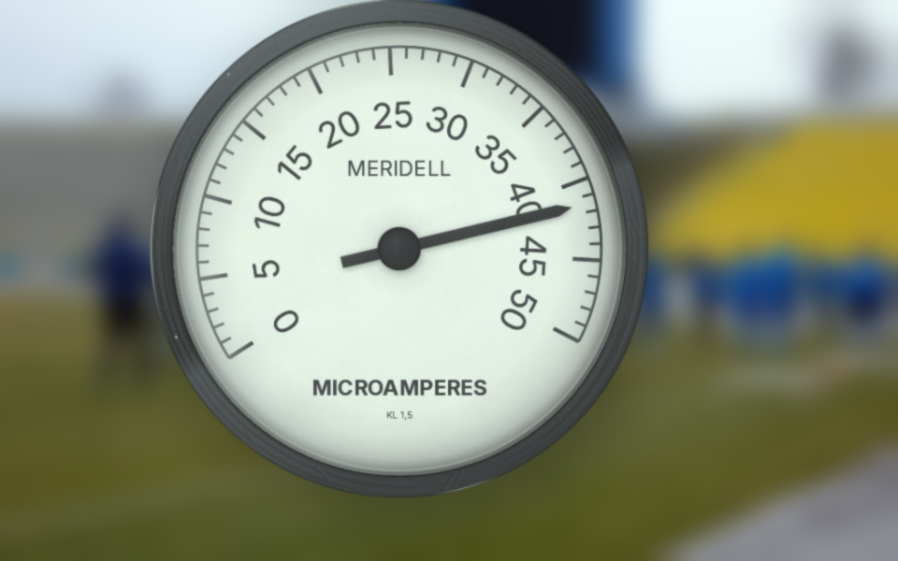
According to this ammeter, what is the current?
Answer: 41.5 µA
